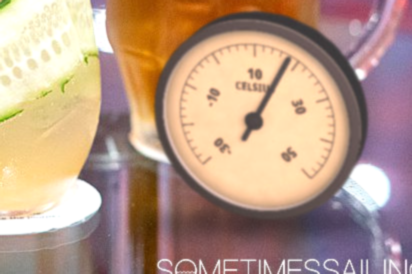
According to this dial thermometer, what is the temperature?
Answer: 18 °C
